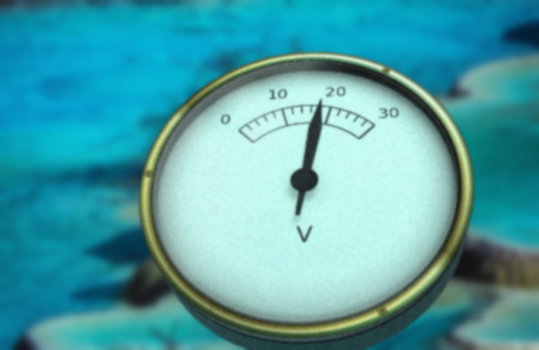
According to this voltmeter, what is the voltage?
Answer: 18 V
